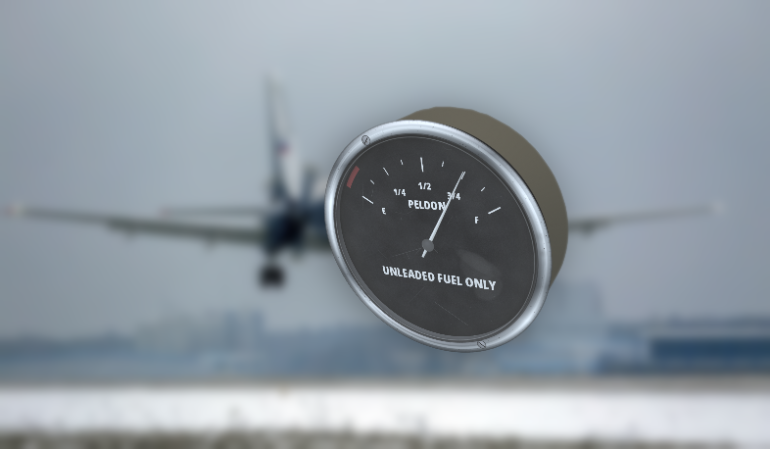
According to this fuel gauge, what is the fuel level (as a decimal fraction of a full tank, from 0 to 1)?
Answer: 0.75
